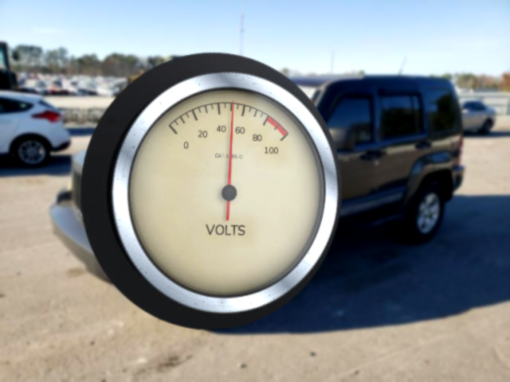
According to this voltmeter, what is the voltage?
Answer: 50 V
